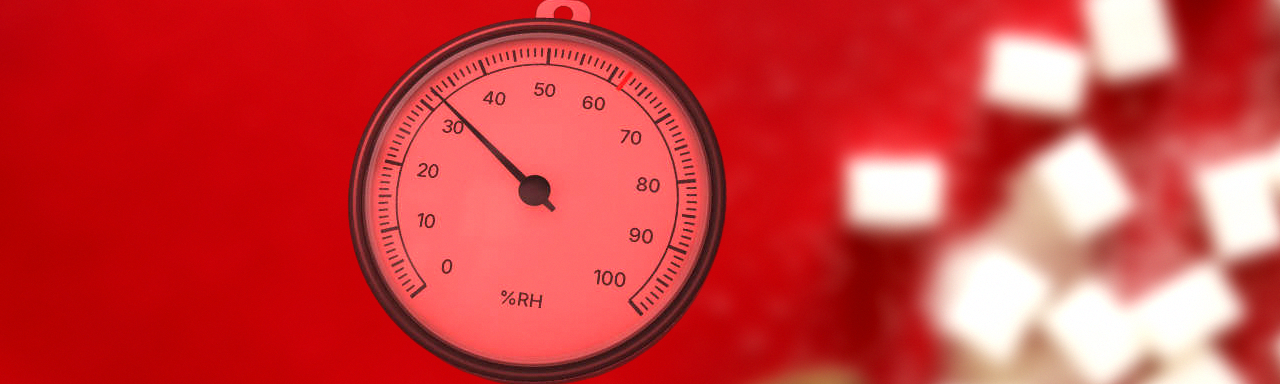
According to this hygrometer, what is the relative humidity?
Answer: 32 %
